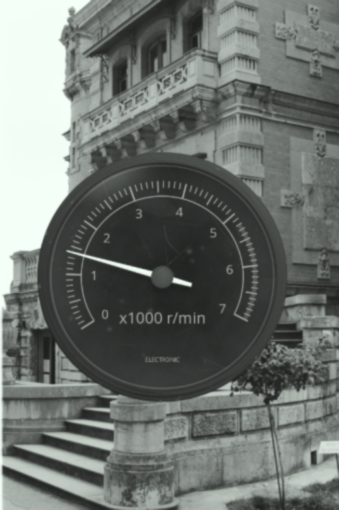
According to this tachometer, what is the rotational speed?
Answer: 1400 rpm
